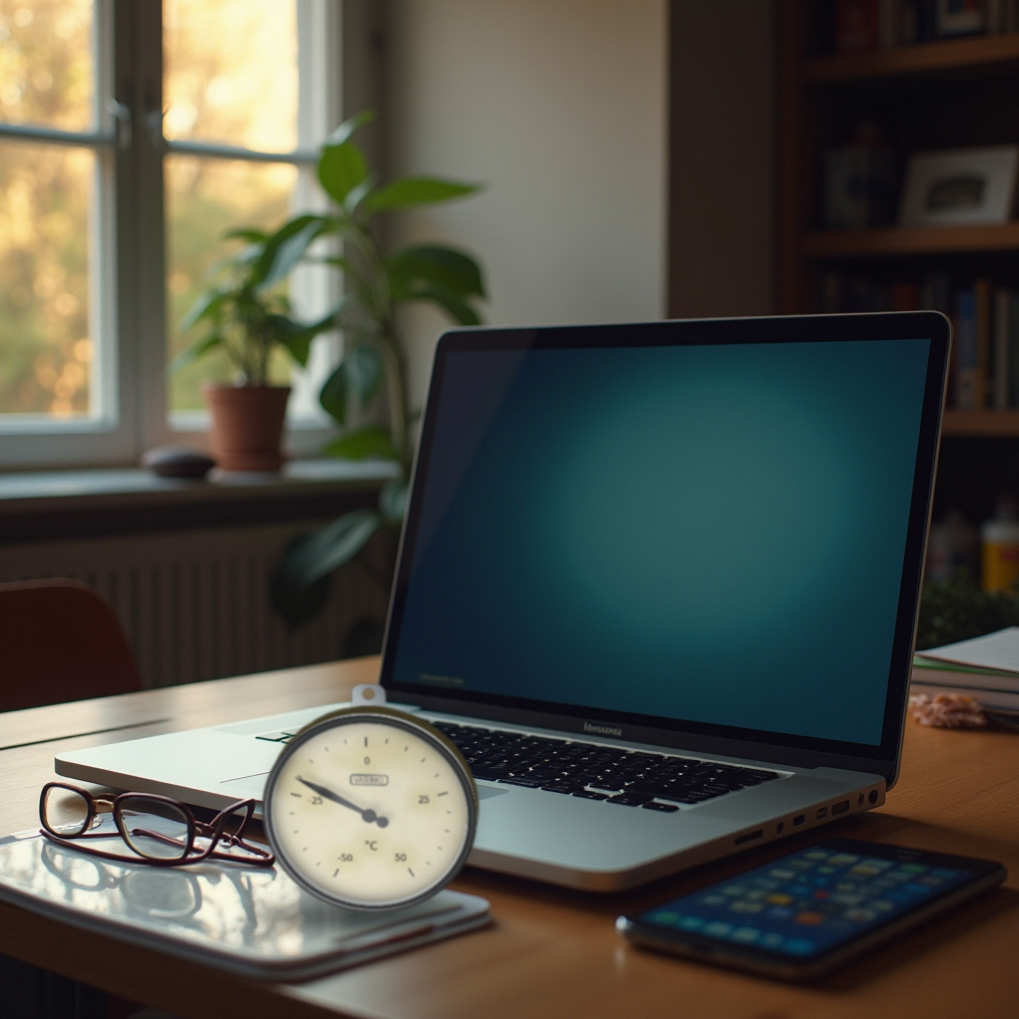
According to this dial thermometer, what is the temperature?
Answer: -20 °C
